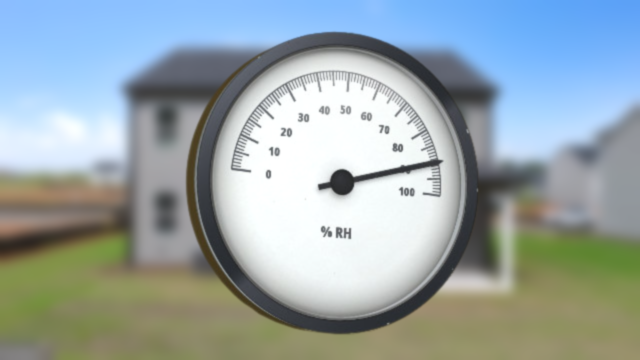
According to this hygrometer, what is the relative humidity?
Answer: 90 %
